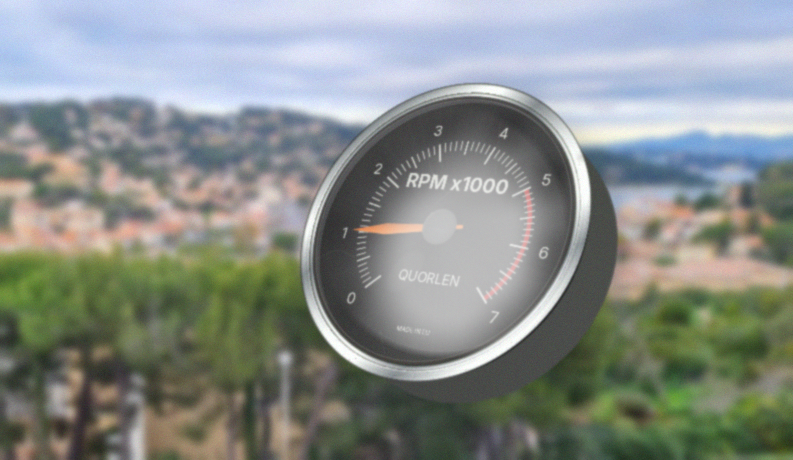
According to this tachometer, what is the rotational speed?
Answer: 1000 rpm
